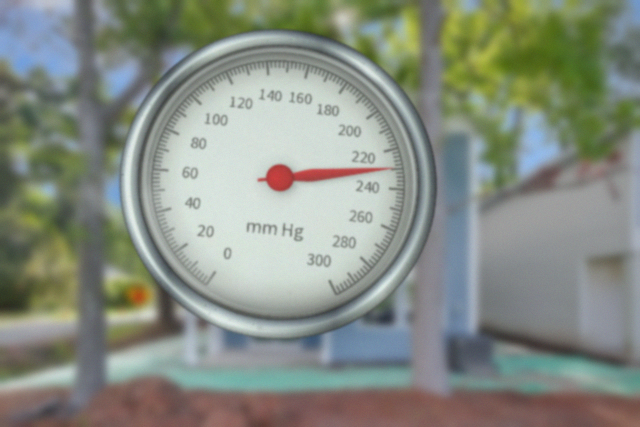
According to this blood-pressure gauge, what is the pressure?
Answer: 230 mmHg
